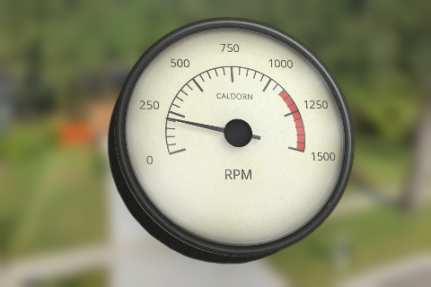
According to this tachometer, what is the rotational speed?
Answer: 200 rpm
